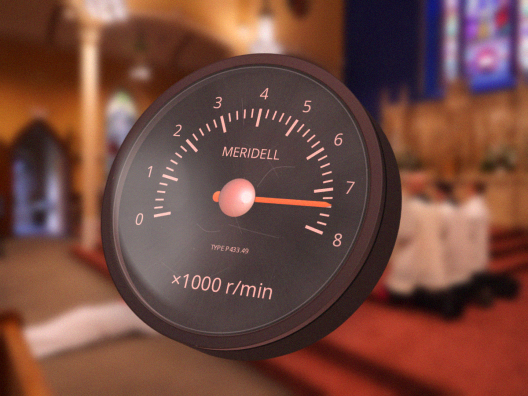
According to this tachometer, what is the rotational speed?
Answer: 7400 rpm
